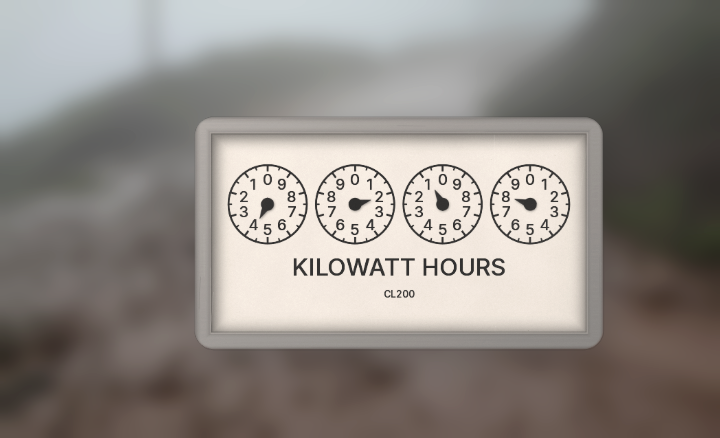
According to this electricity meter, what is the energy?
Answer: 4208 kWh
